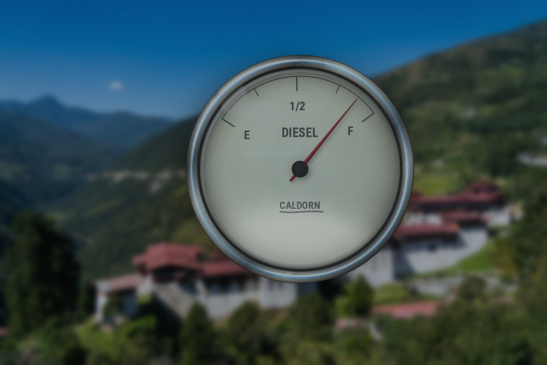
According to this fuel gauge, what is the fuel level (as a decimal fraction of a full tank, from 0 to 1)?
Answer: 0.875
